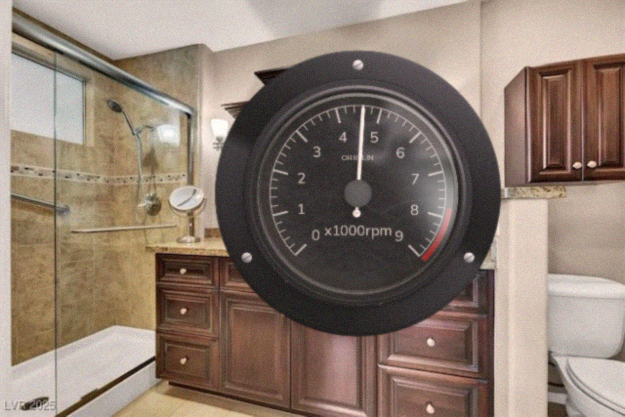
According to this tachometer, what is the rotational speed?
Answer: 4600 rpm
